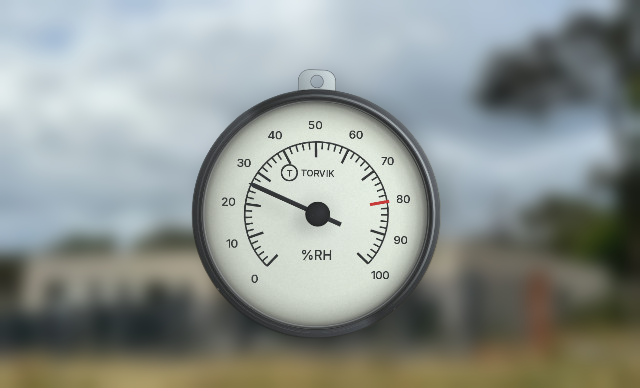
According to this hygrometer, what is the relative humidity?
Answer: 26 %
